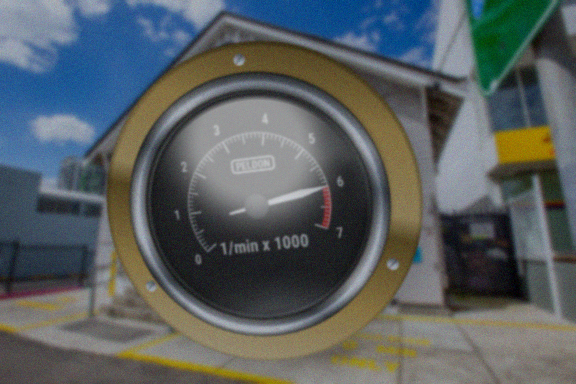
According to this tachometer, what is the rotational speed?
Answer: 6000 rpm
